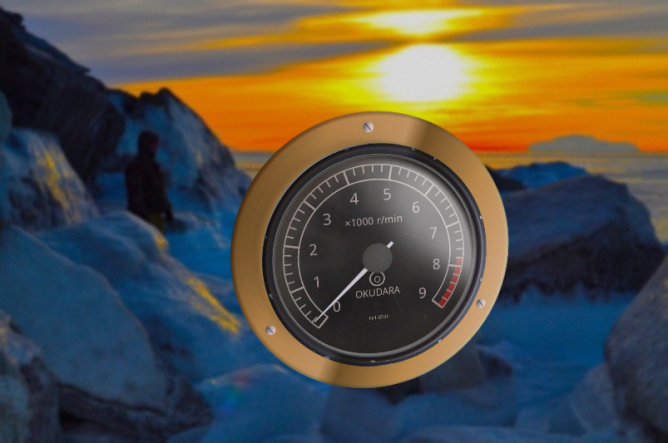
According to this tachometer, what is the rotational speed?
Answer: 200 rpm
